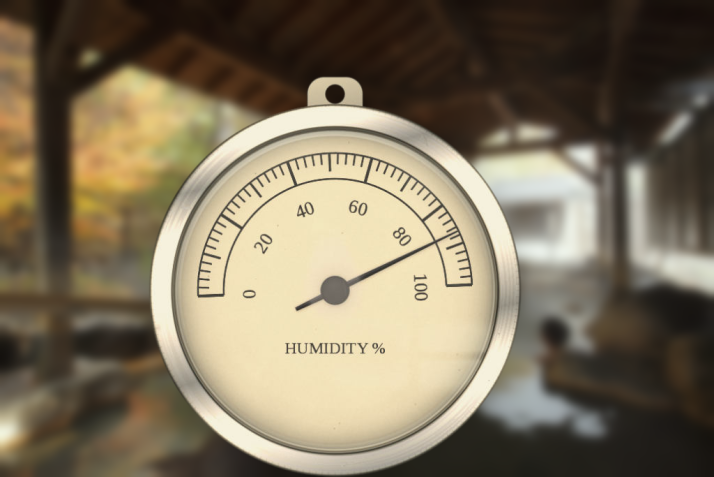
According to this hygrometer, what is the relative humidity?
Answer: 87 %
